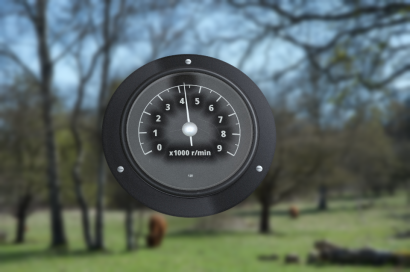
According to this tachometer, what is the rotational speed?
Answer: 4250 rpm
